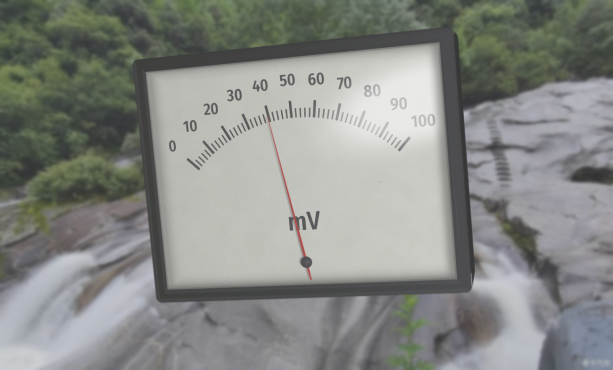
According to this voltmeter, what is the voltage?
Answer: 40 mV
